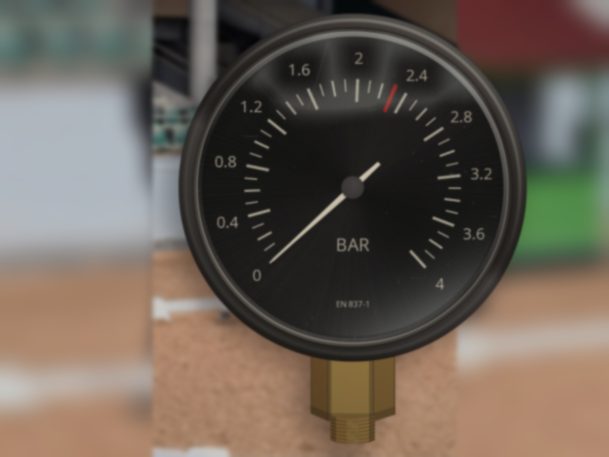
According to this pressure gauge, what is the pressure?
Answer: 0 bar
